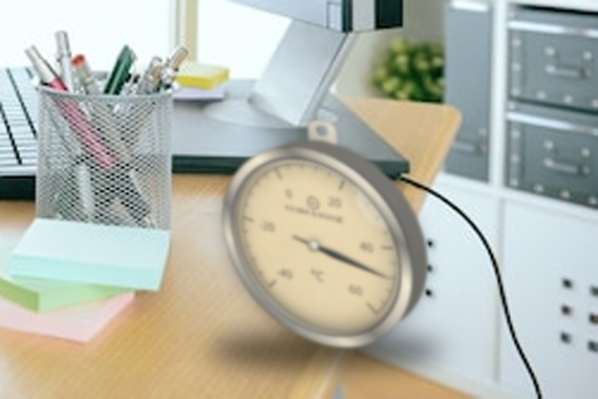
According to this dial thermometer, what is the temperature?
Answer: 48 °C
